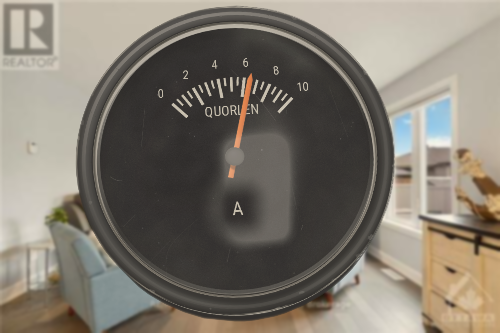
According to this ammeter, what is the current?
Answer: 6.5 A
